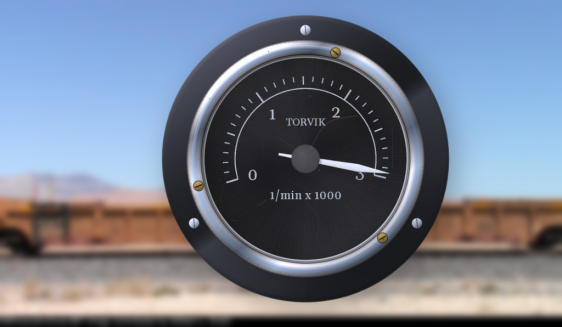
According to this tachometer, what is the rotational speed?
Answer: 2950 rpm
